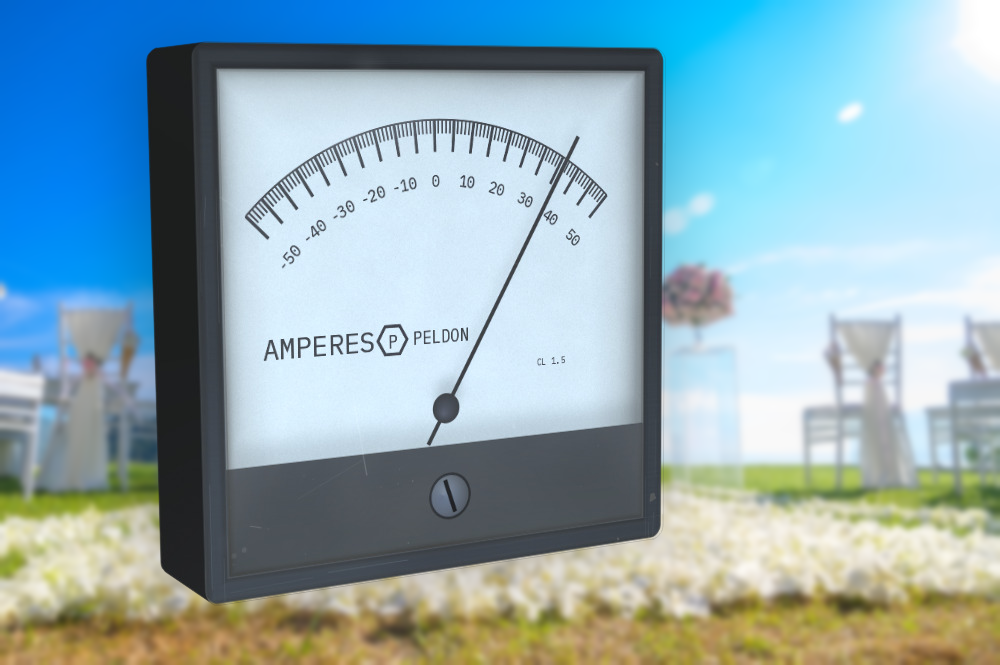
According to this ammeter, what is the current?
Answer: 35 A
